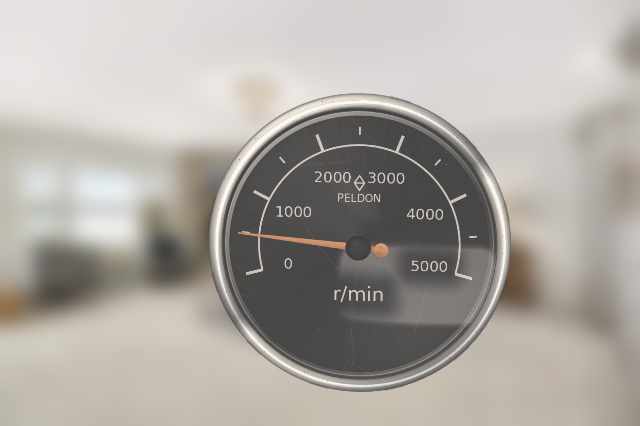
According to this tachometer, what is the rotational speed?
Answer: 500 rpm
